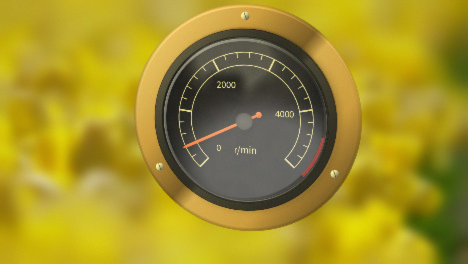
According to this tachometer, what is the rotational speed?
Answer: 400 rpm
